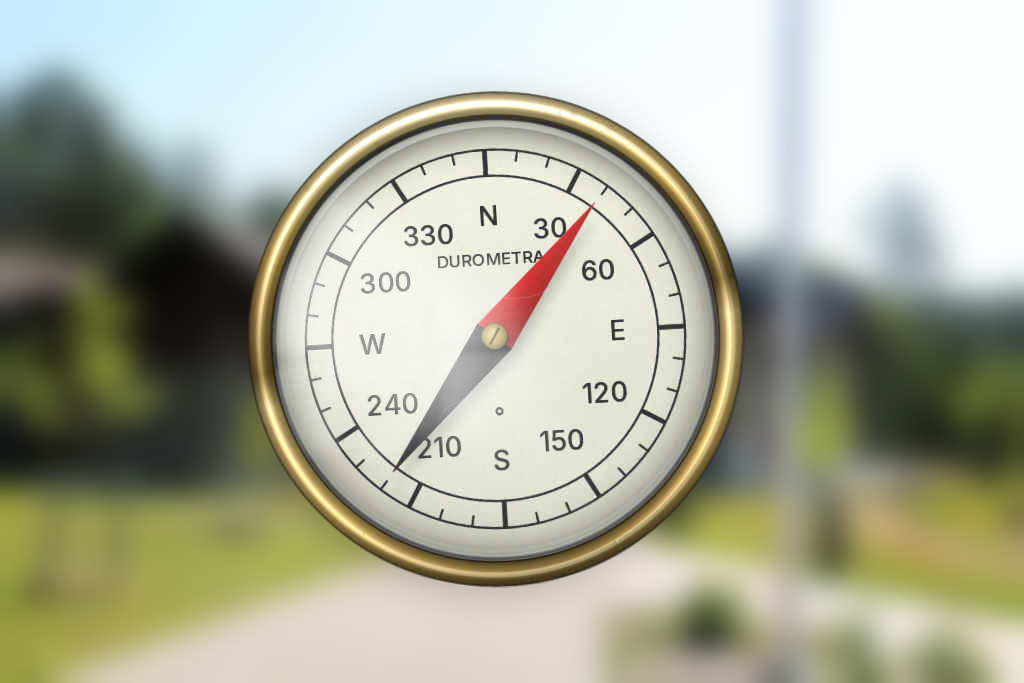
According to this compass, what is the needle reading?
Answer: 40 °
